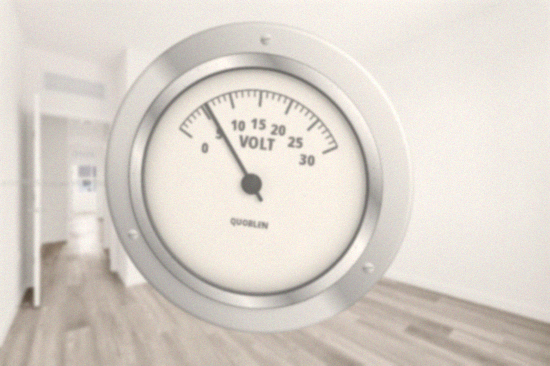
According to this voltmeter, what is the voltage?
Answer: 6 V
